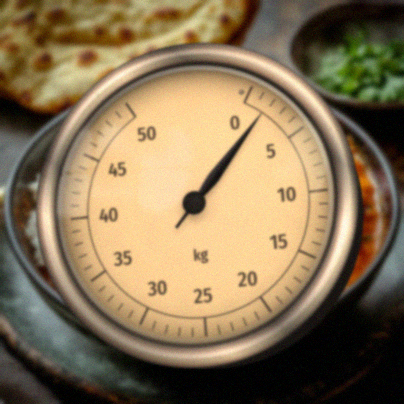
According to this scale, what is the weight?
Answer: 2 kg
